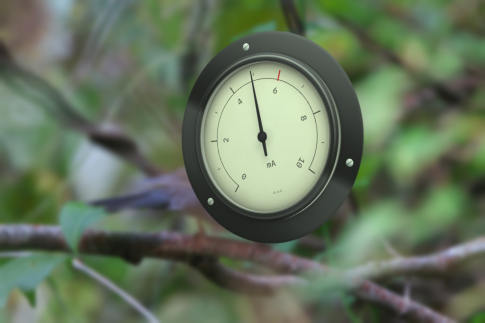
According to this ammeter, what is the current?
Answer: 5 mA
